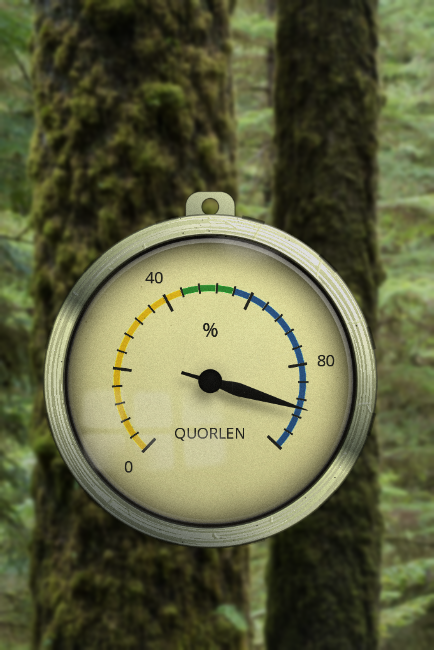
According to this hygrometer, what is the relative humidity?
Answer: 90 %
